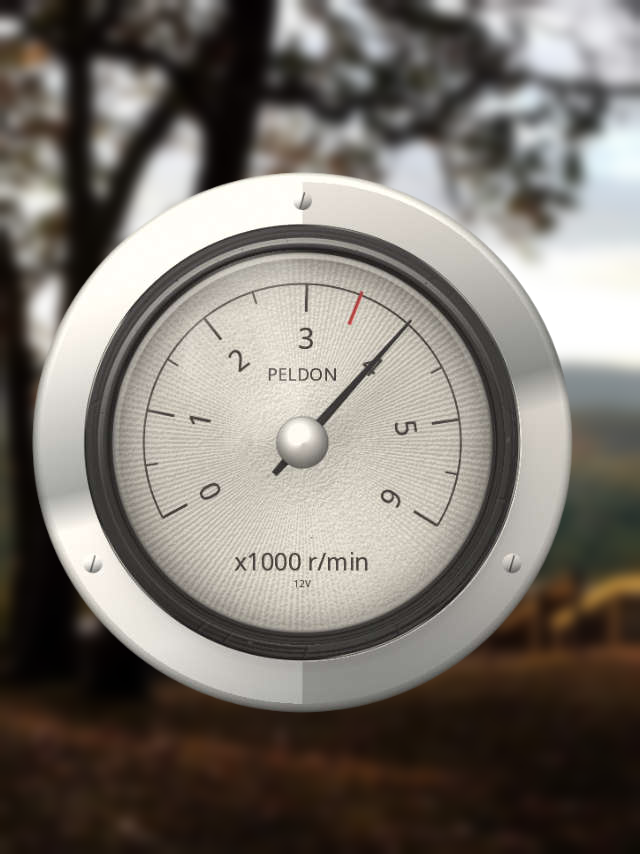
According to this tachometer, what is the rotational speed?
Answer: 4000 rpm
